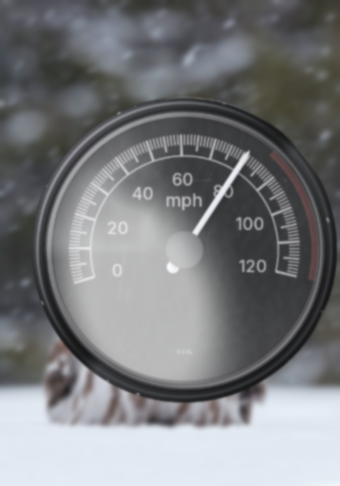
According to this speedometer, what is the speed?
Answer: 80 mph
